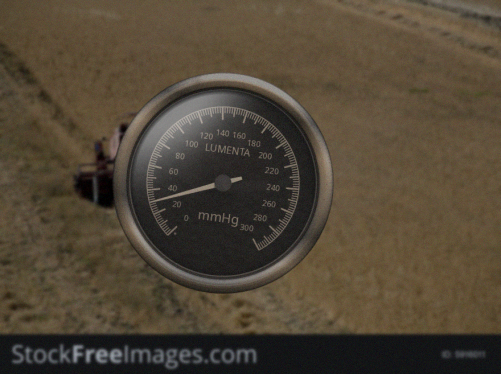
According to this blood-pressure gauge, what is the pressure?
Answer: 30 mmHg
